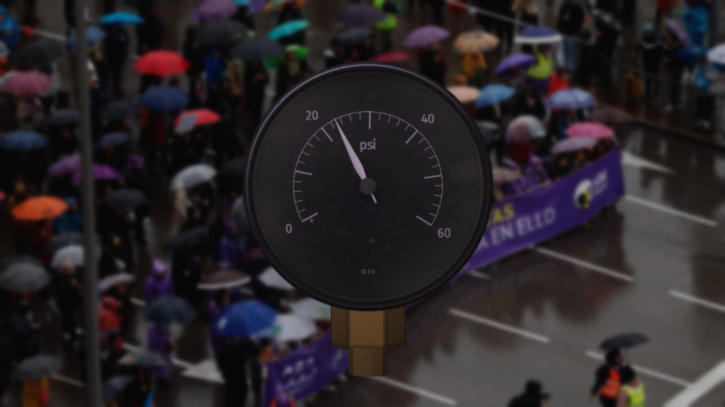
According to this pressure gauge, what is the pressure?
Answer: 23 psi
